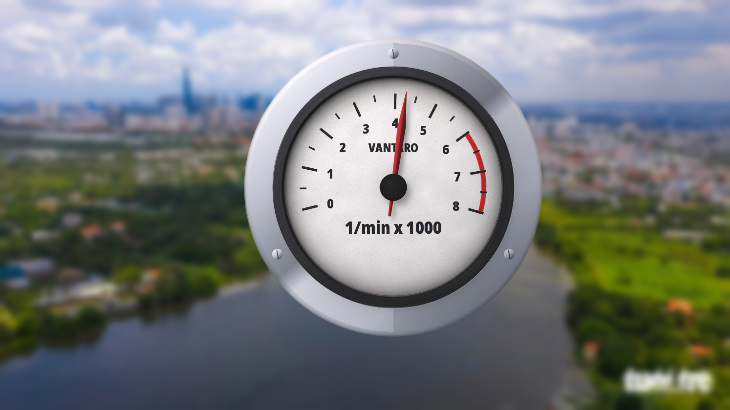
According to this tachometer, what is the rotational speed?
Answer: 4250 rpm
